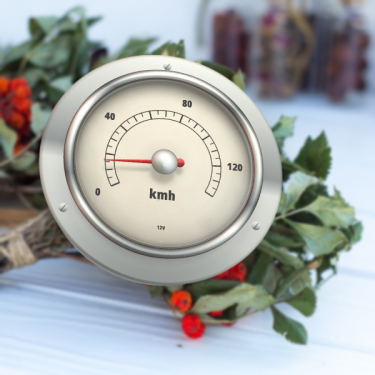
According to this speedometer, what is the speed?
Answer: 15 km/h
